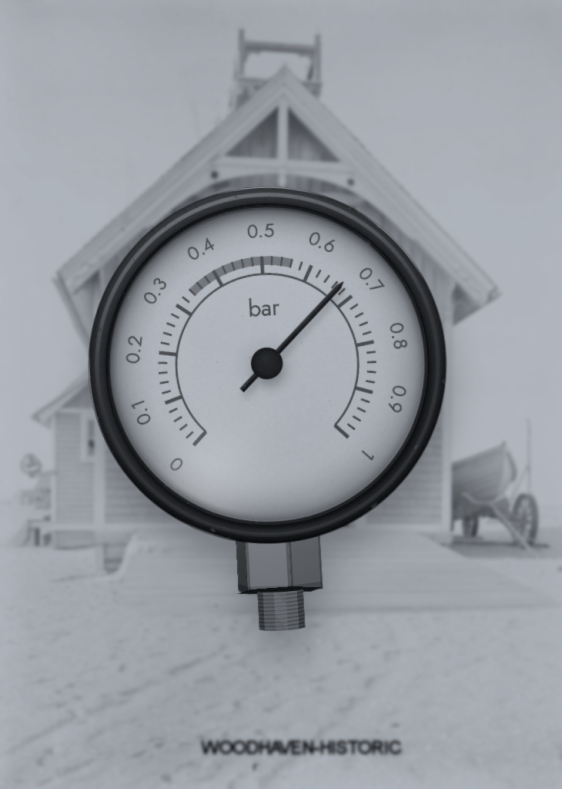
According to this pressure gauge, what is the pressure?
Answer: 0.67 bar
